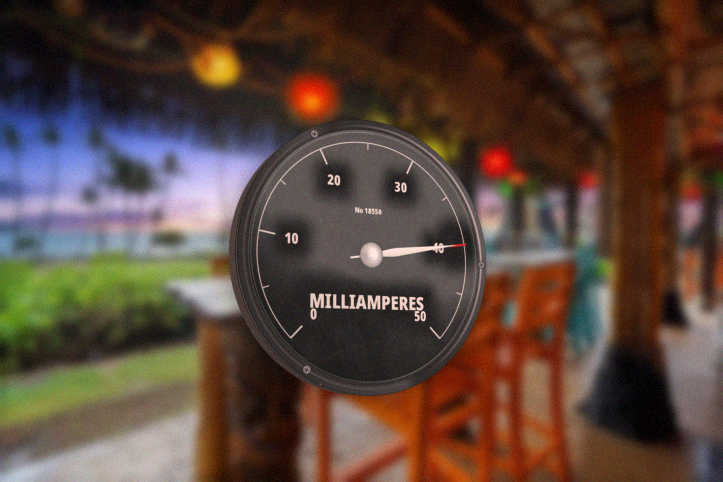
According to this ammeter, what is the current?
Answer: 40 mA
